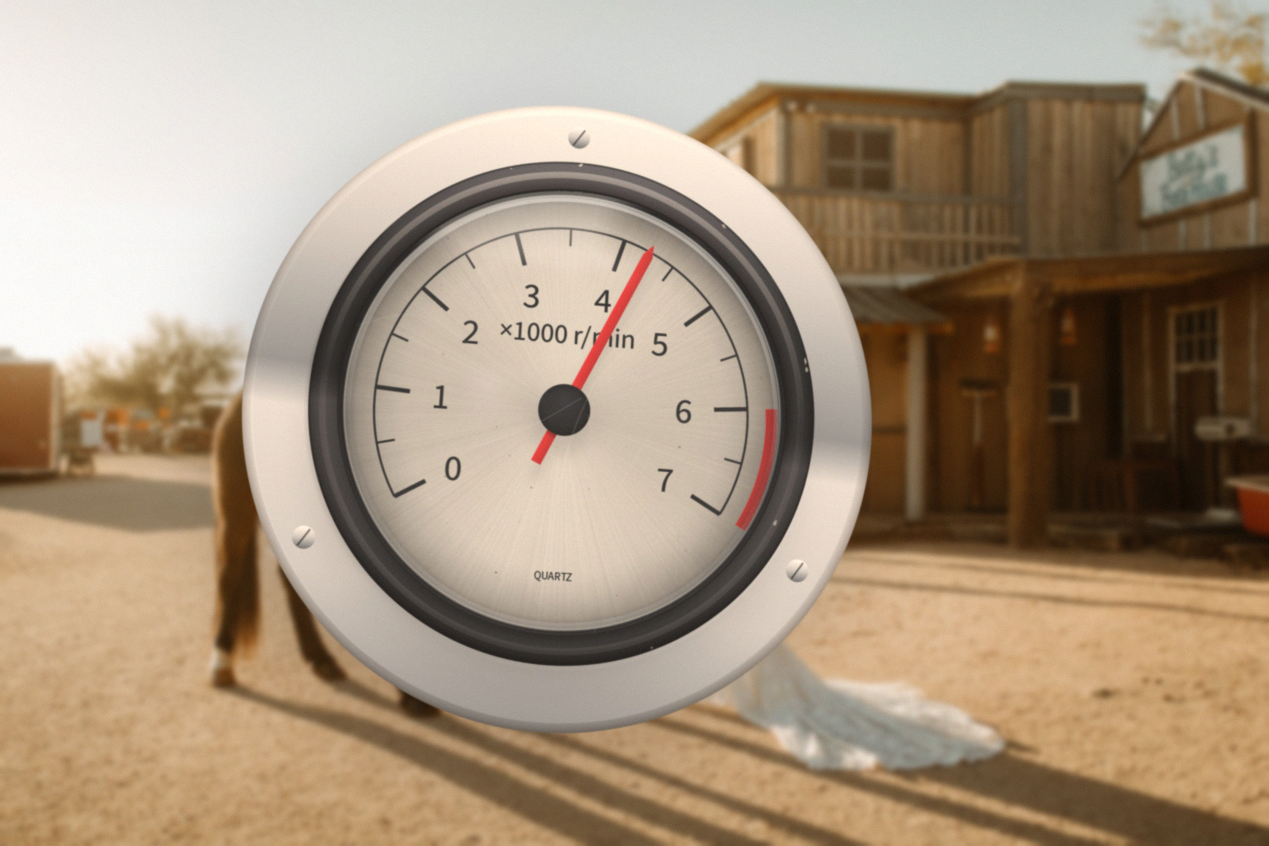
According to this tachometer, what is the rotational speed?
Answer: 4250 rpm
